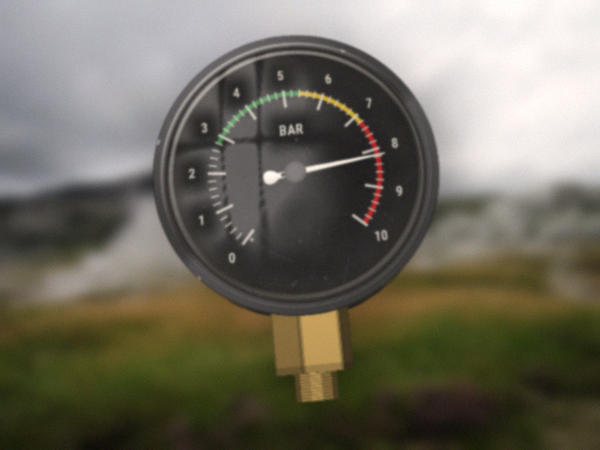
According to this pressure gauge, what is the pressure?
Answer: 8.2 bar
